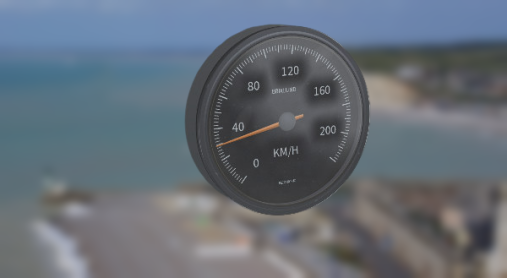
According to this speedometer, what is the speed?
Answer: 30 km/h
